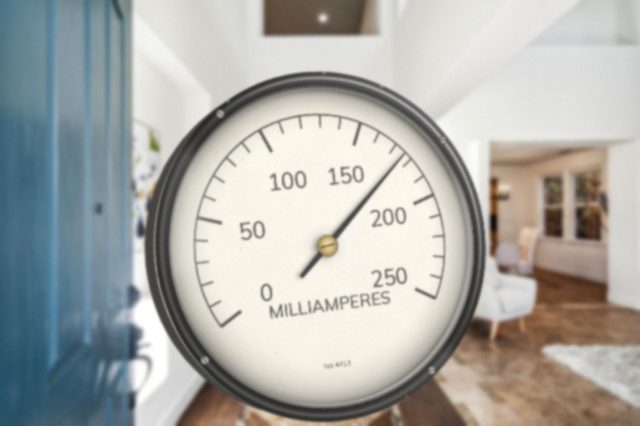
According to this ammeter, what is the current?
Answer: 175 mA
